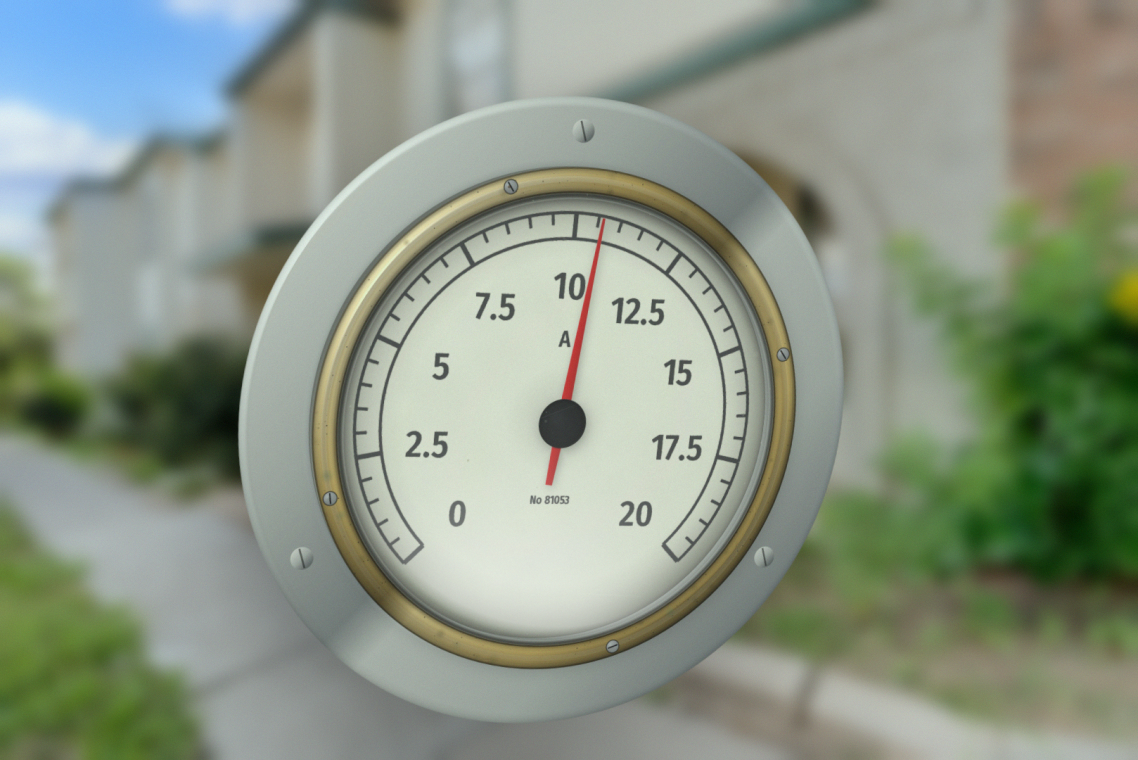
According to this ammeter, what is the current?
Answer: 10.5 A
